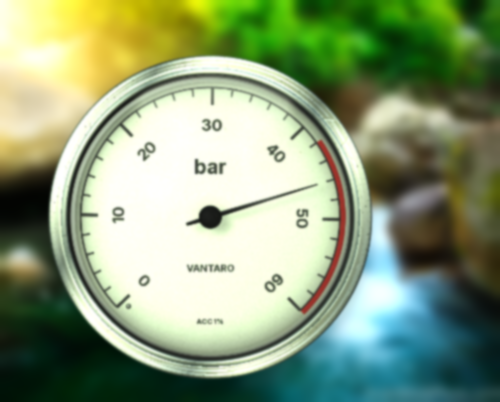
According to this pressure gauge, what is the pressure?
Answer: 46 bar
